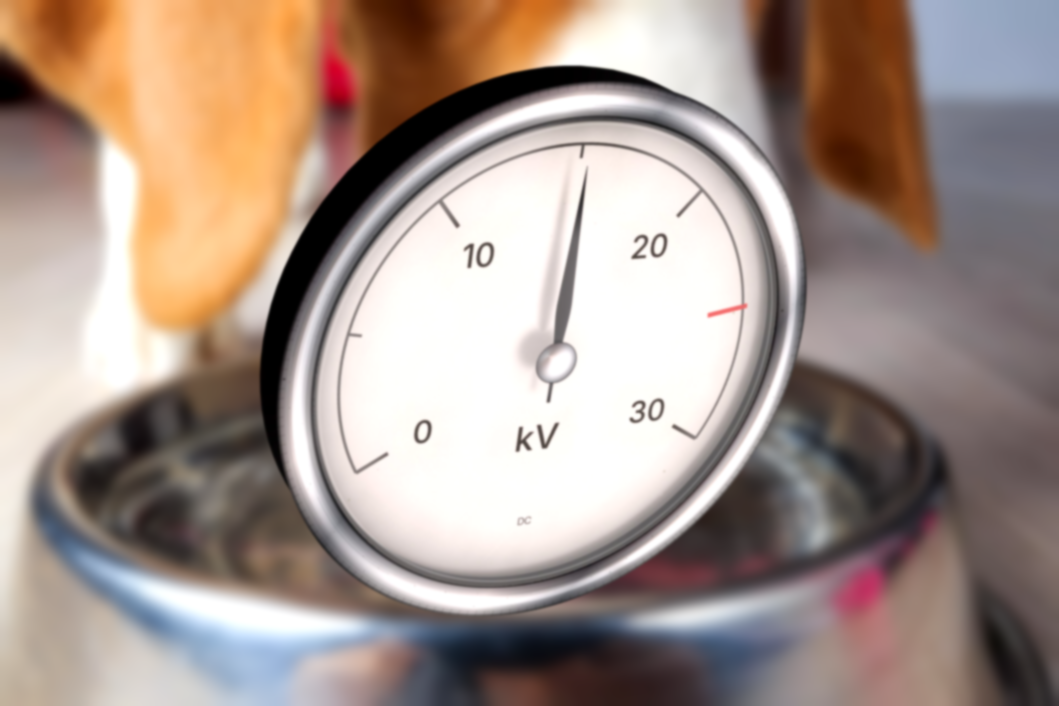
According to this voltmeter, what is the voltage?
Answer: 15 kV
